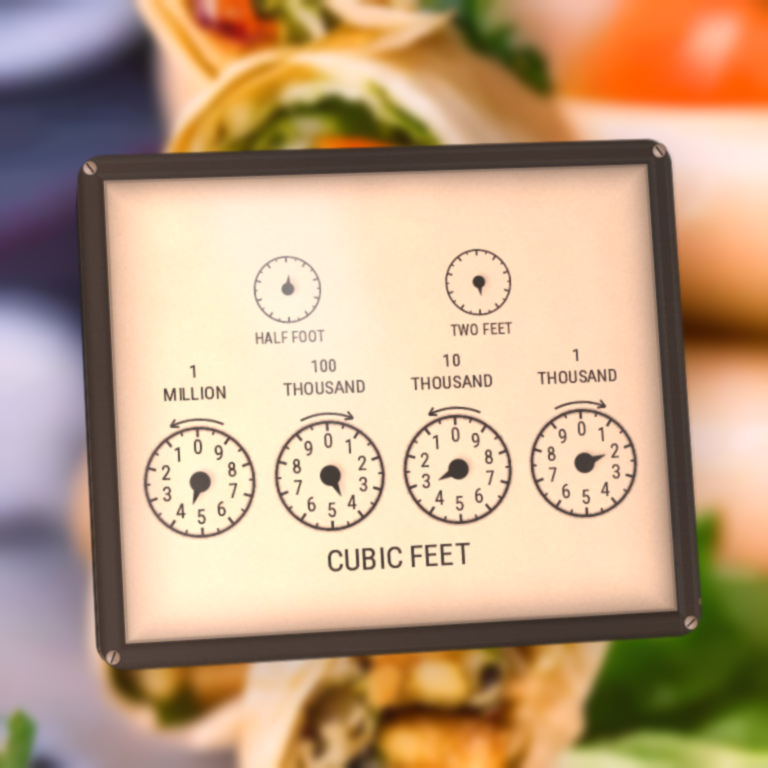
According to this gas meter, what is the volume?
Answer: 443200 ft³
